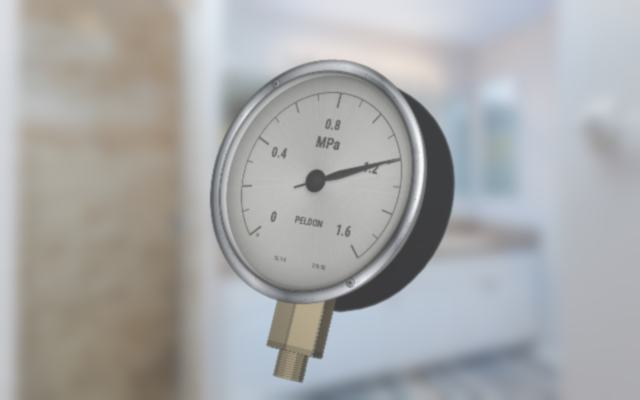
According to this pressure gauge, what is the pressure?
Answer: 1.2 MPa
